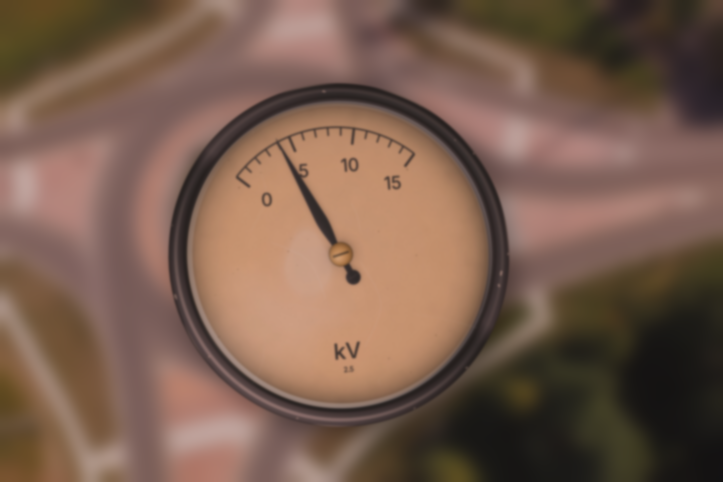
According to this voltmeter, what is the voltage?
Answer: 4 kV
